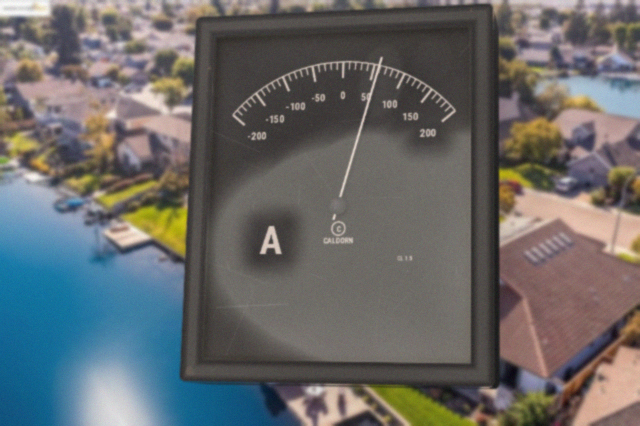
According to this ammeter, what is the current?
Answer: 60 A
